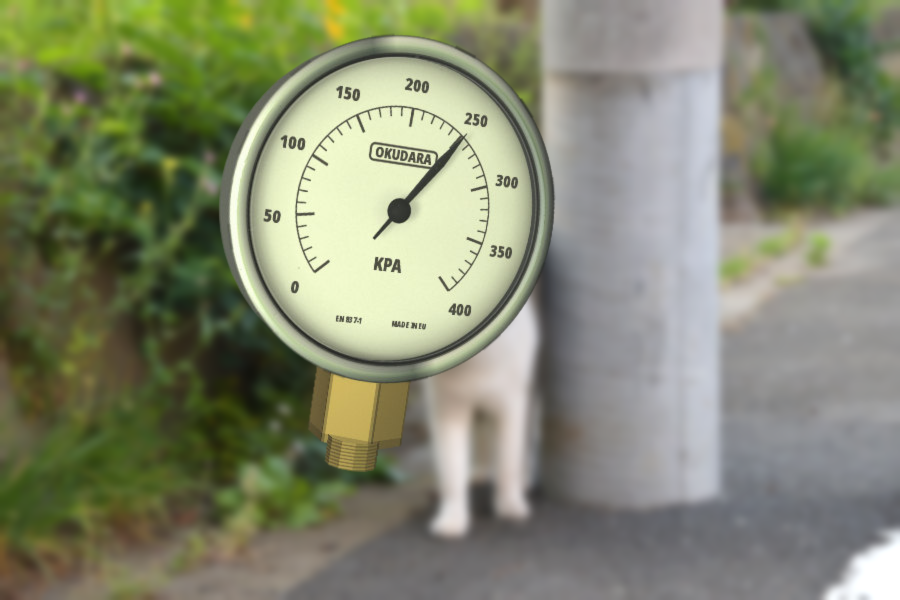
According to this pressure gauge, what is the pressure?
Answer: 250 kPa
